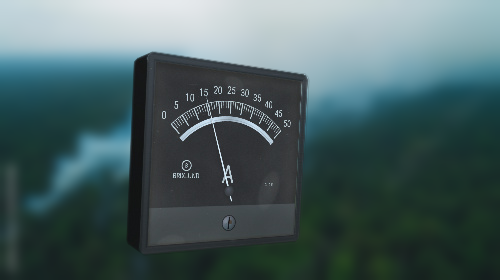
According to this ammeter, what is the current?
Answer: 15 A
